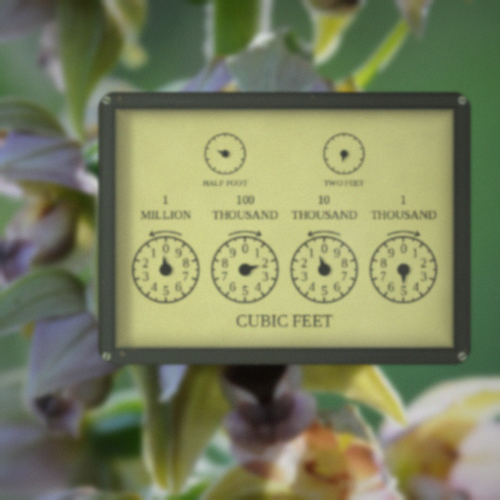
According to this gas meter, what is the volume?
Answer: 20500 ft³
